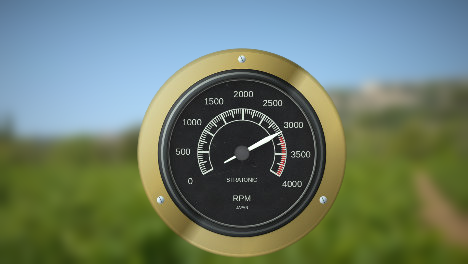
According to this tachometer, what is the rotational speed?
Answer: 3000 rpm
